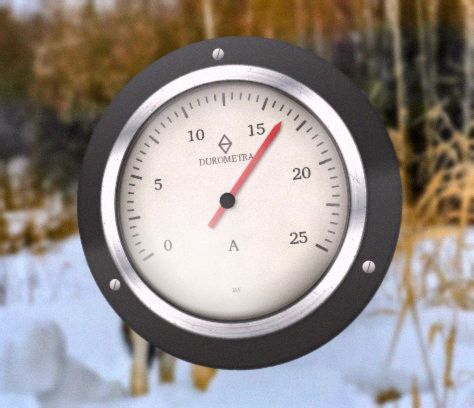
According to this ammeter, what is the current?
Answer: 16.5 A
